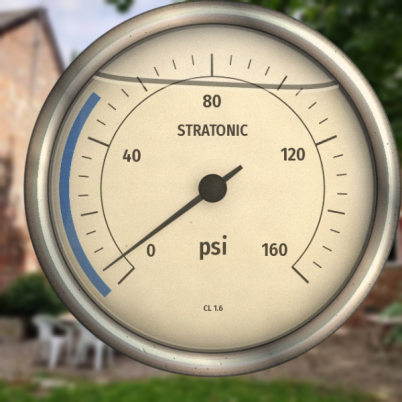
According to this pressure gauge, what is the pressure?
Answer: 5 psi
